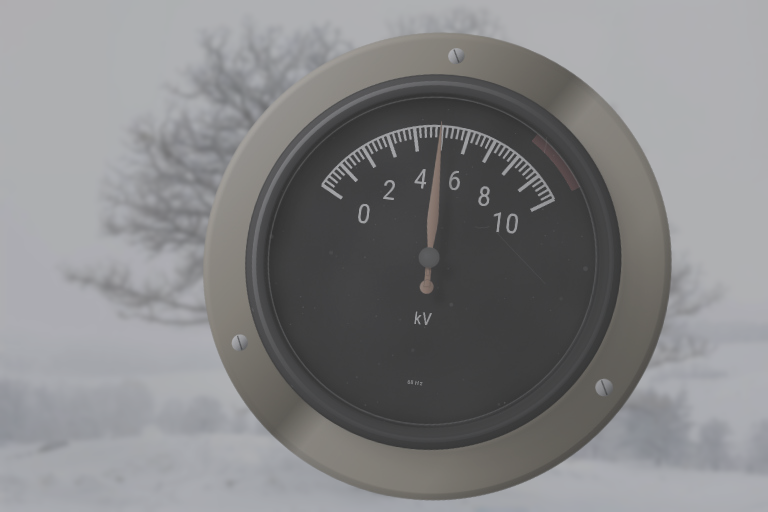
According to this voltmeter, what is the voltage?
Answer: 5 kV
